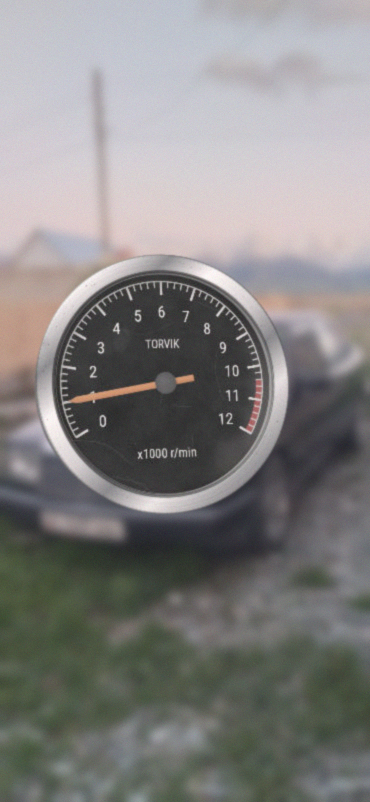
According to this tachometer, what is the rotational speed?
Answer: 1000 rpm
